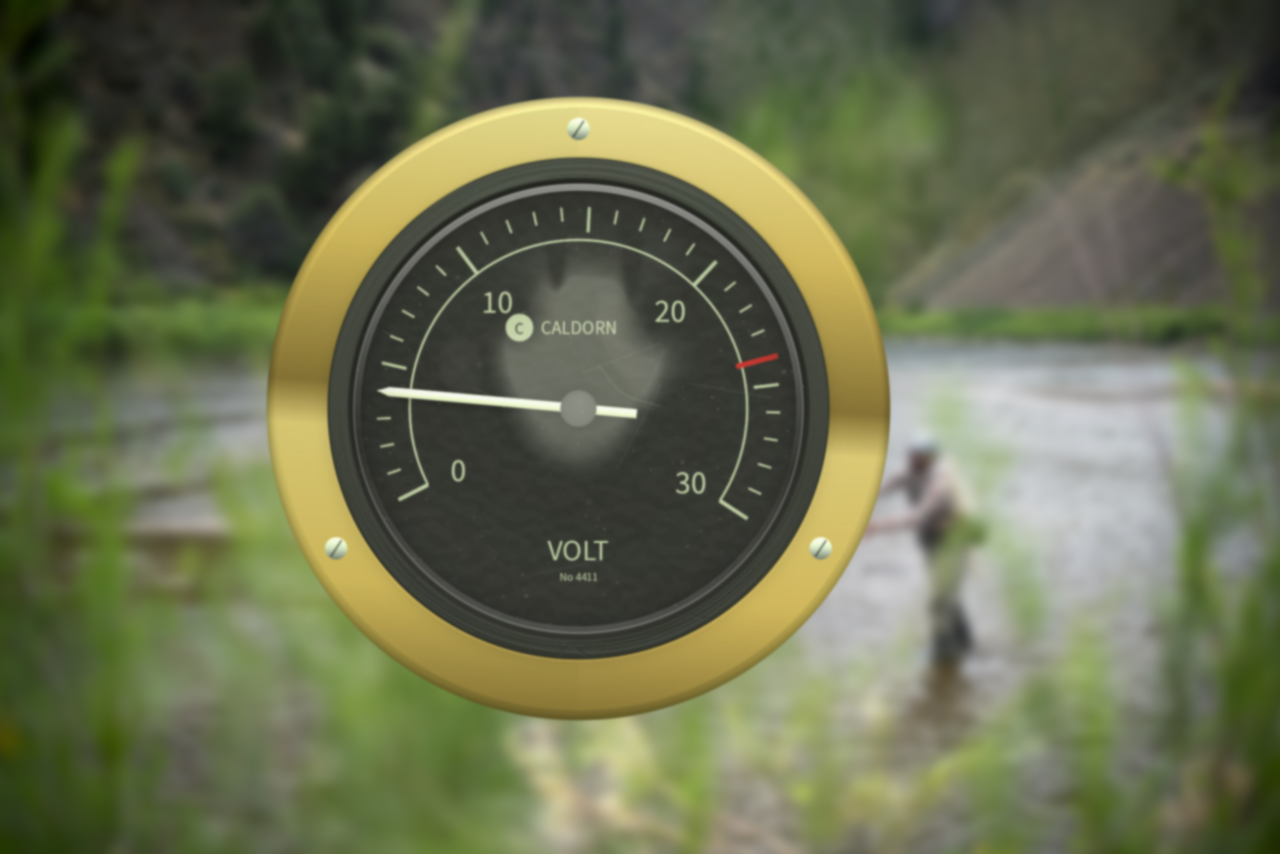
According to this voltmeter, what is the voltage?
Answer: 4 V
